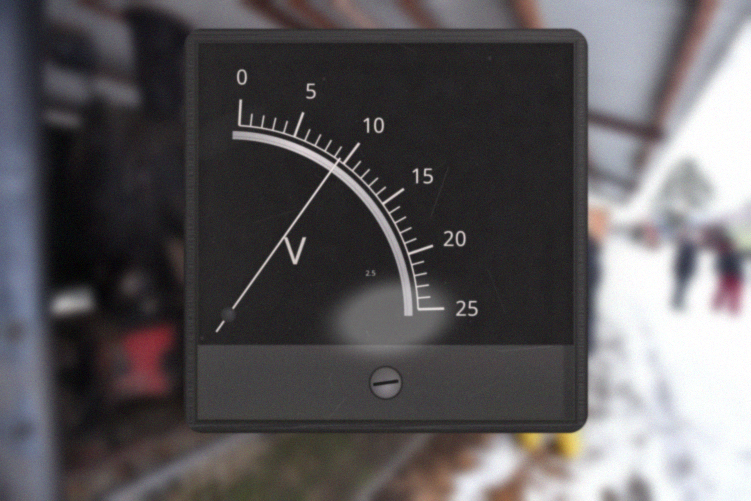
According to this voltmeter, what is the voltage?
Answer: 9.5 V
